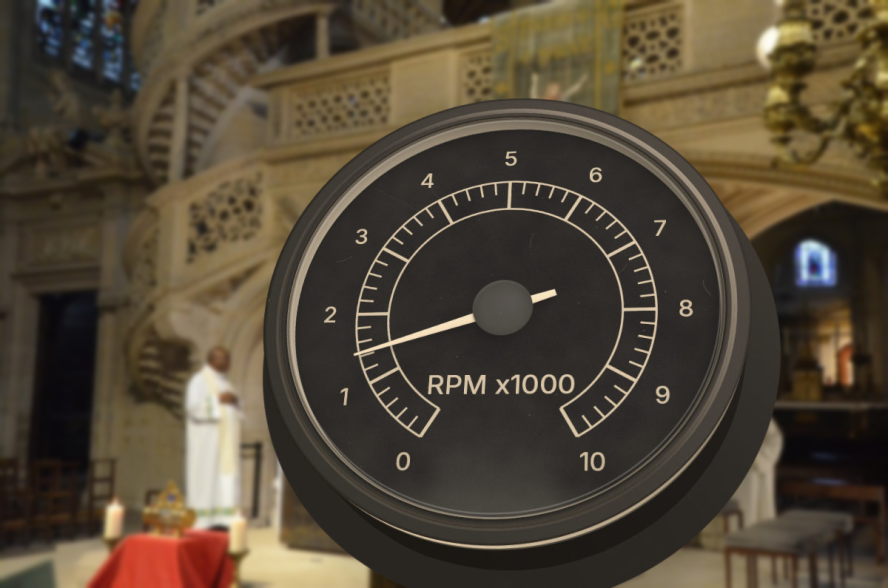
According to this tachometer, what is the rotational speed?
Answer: 1400 rpm
